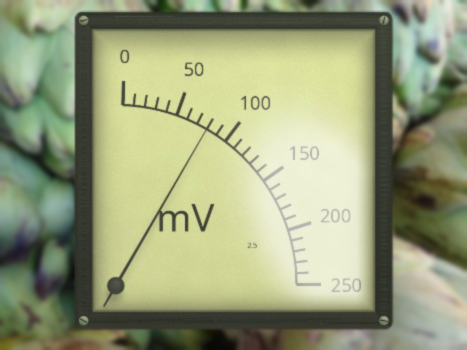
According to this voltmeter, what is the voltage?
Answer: 80 mV
